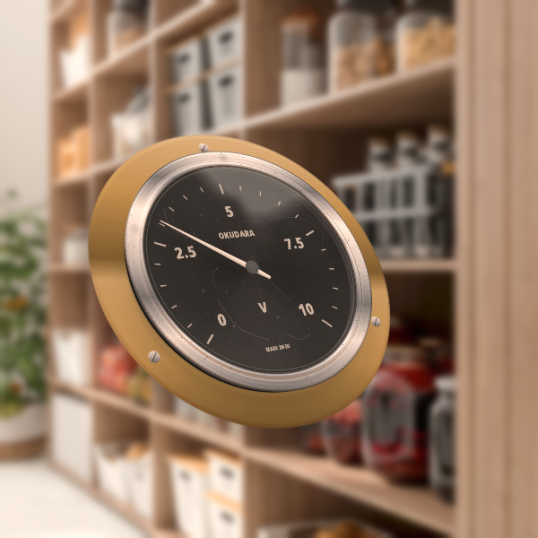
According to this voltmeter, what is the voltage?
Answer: 3 V
